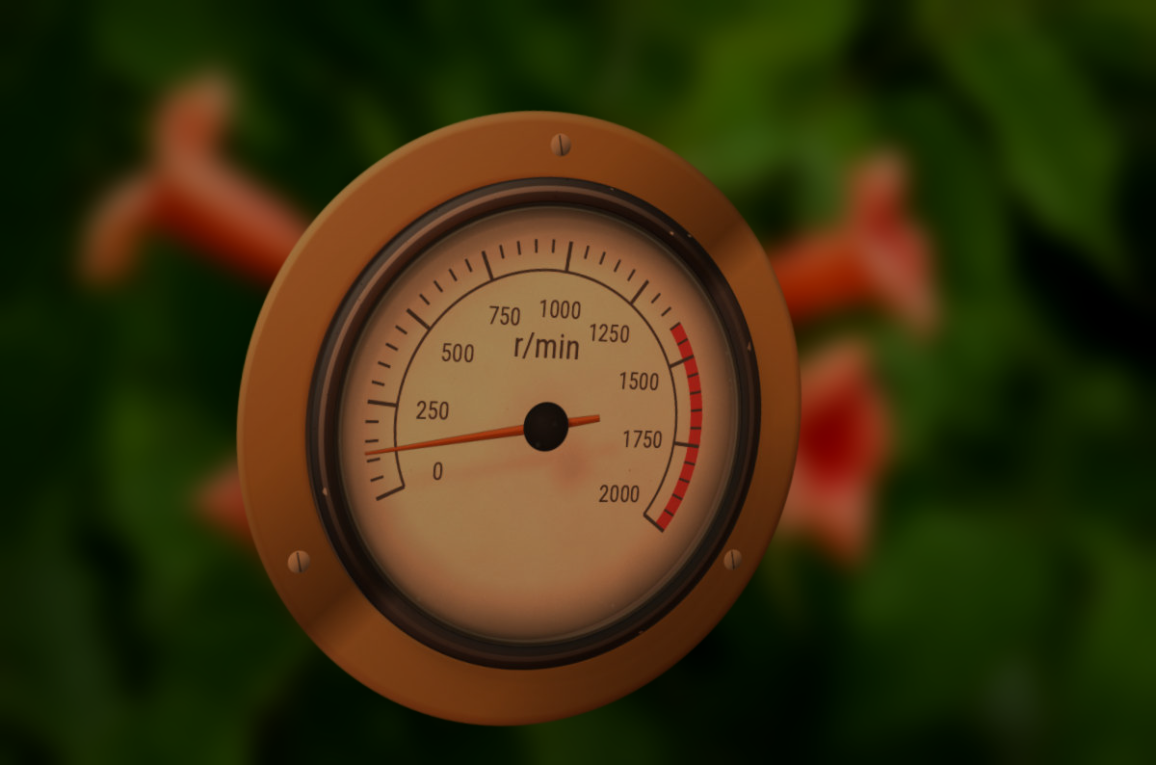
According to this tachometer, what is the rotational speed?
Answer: 125 rpm
